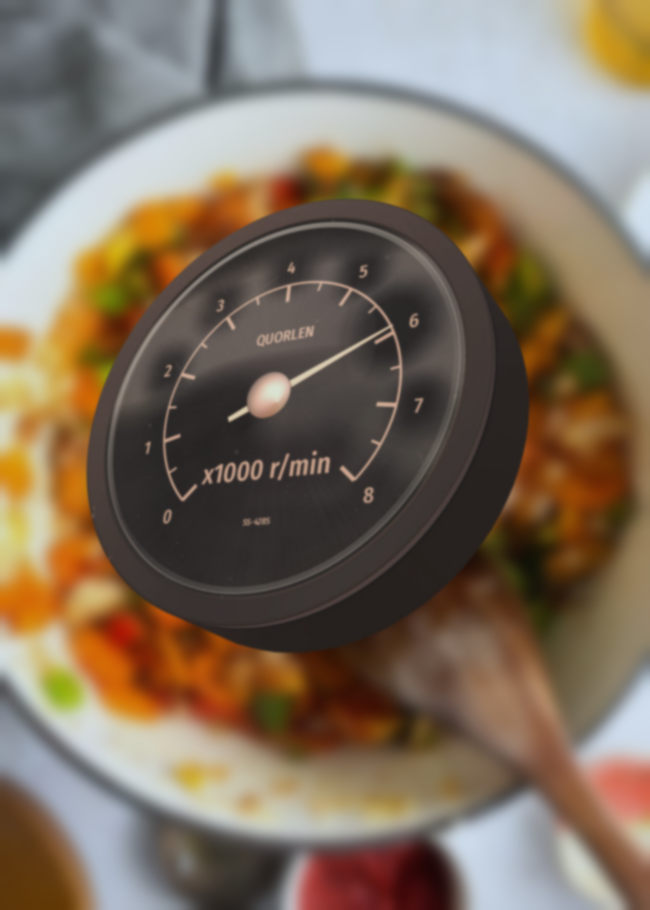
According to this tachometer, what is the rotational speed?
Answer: 6000 rpm
